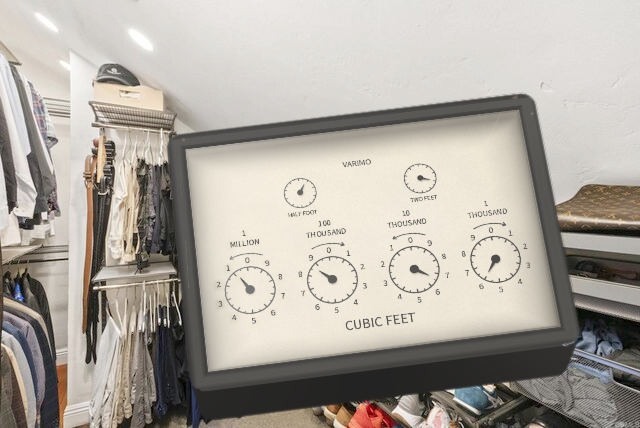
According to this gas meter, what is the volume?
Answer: 86600 ft³
